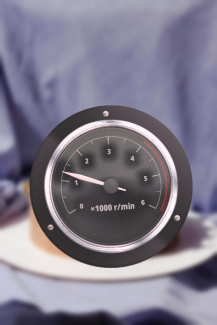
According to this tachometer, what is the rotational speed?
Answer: 1250 rpm
